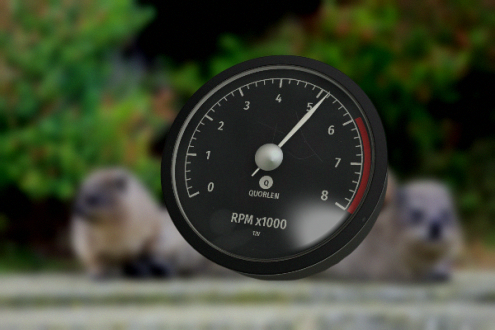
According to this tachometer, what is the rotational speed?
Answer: 5200 rpm
